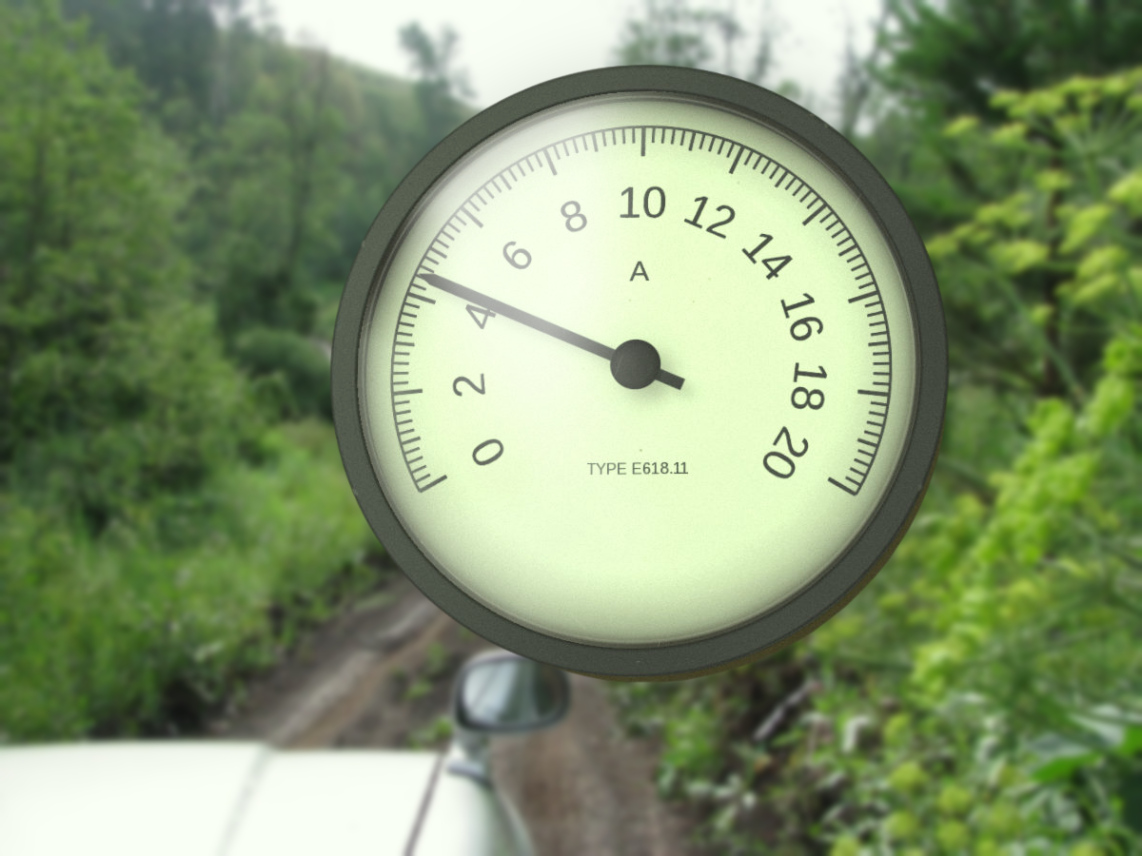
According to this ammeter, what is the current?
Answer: 4.4 A
